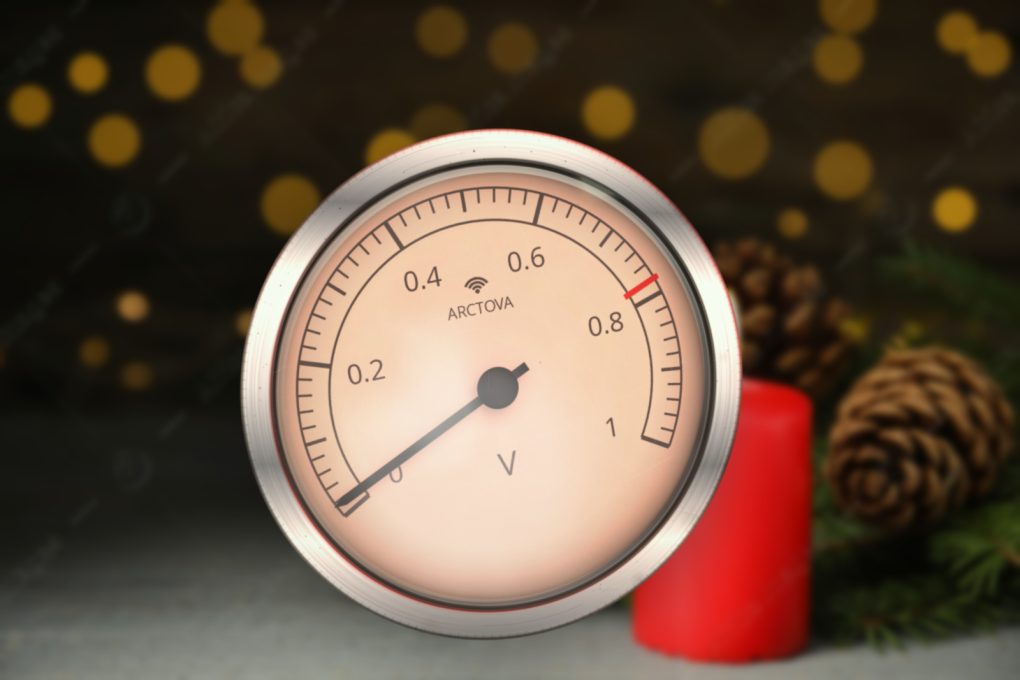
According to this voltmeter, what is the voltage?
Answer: 0.02 V
